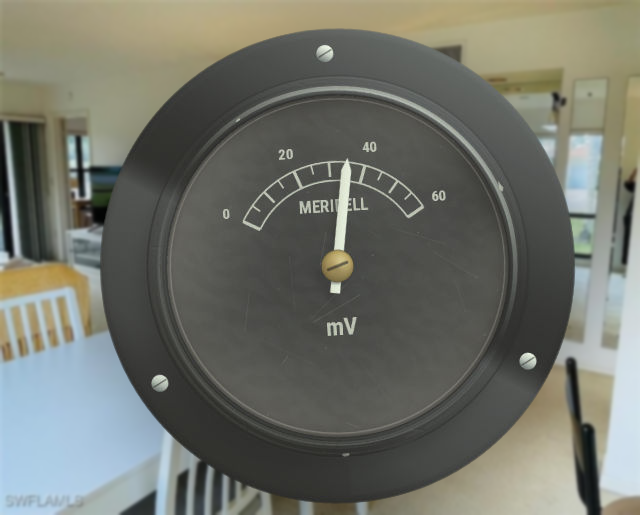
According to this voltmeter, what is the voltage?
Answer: 35 mV
